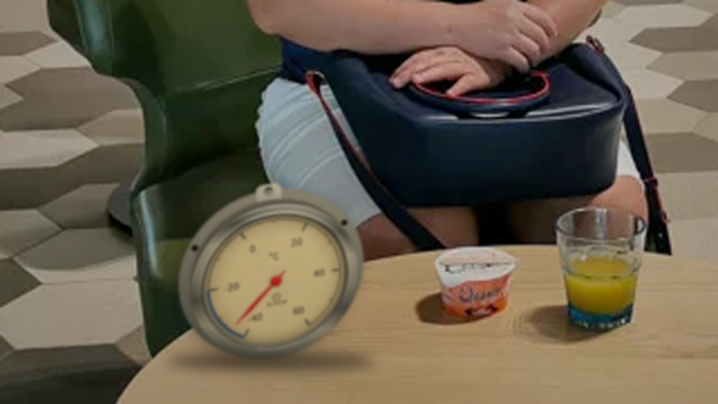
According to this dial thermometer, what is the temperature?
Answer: -35 °C
